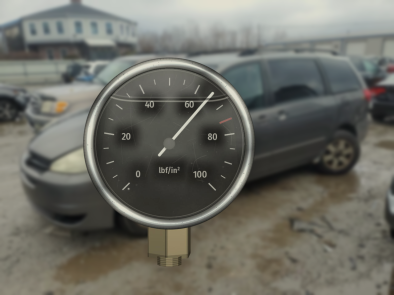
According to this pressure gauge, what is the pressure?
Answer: 65 psi
